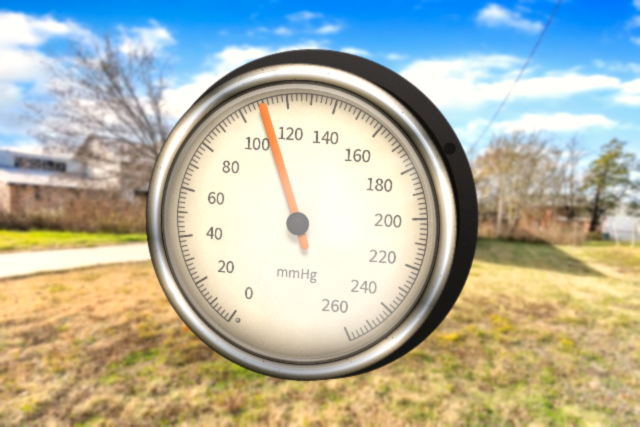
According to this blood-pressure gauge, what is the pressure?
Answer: 110 mmHg
